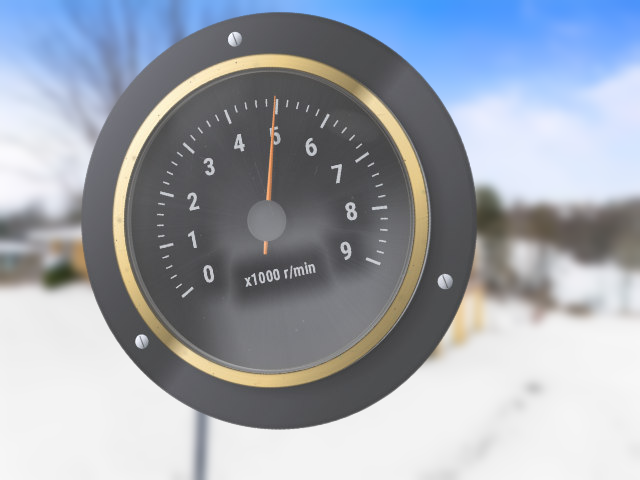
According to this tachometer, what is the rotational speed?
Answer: 5000 rpm
